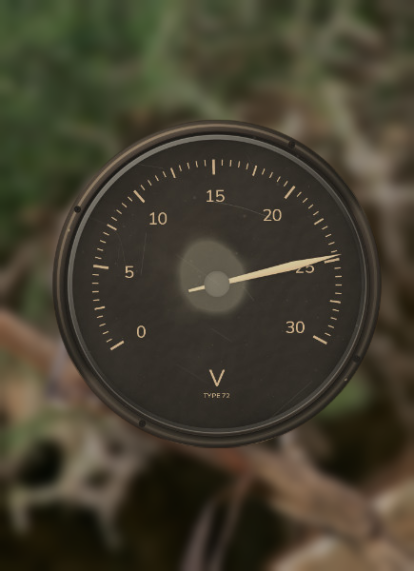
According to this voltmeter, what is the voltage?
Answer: 24.75 V
